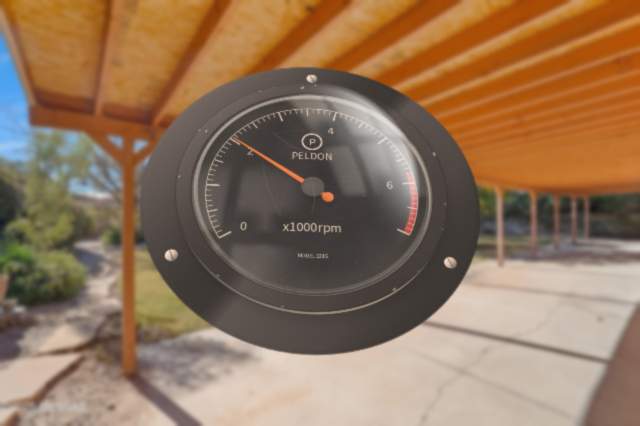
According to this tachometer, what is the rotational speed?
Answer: 2000 rpm
